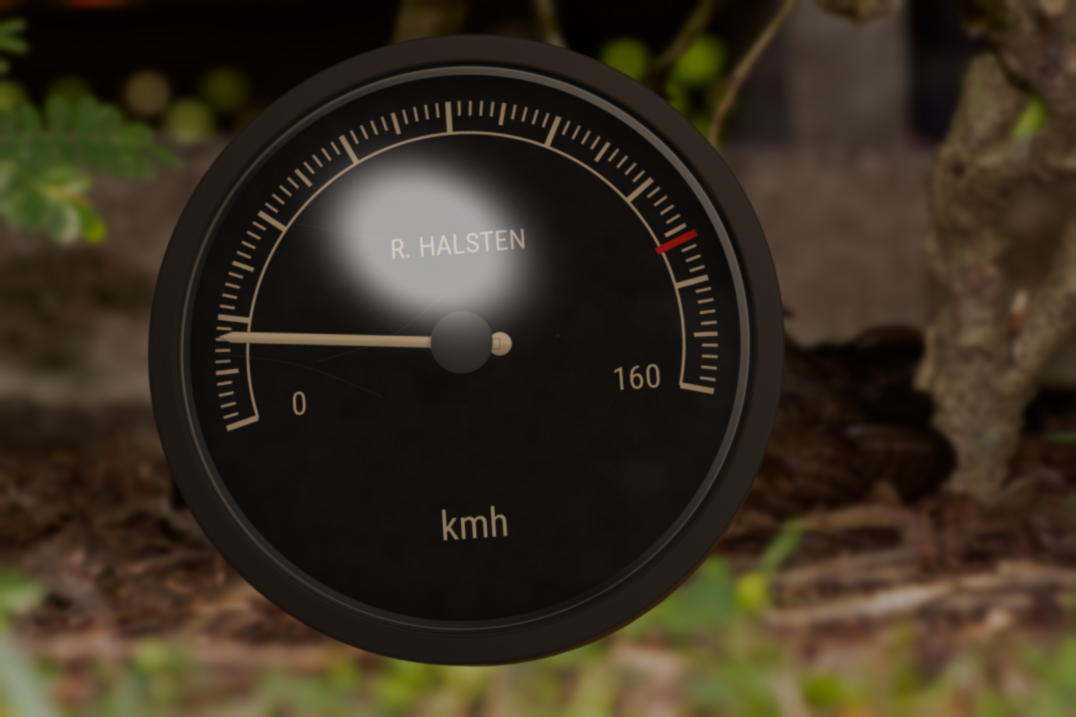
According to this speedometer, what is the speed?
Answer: 16 km/h
